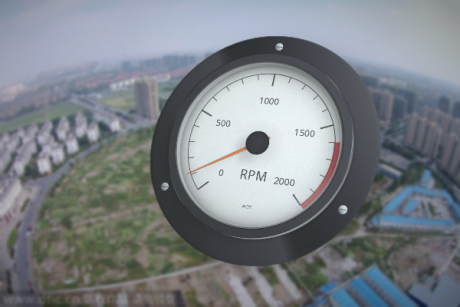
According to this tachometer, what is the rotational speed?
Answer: 100 rpm
